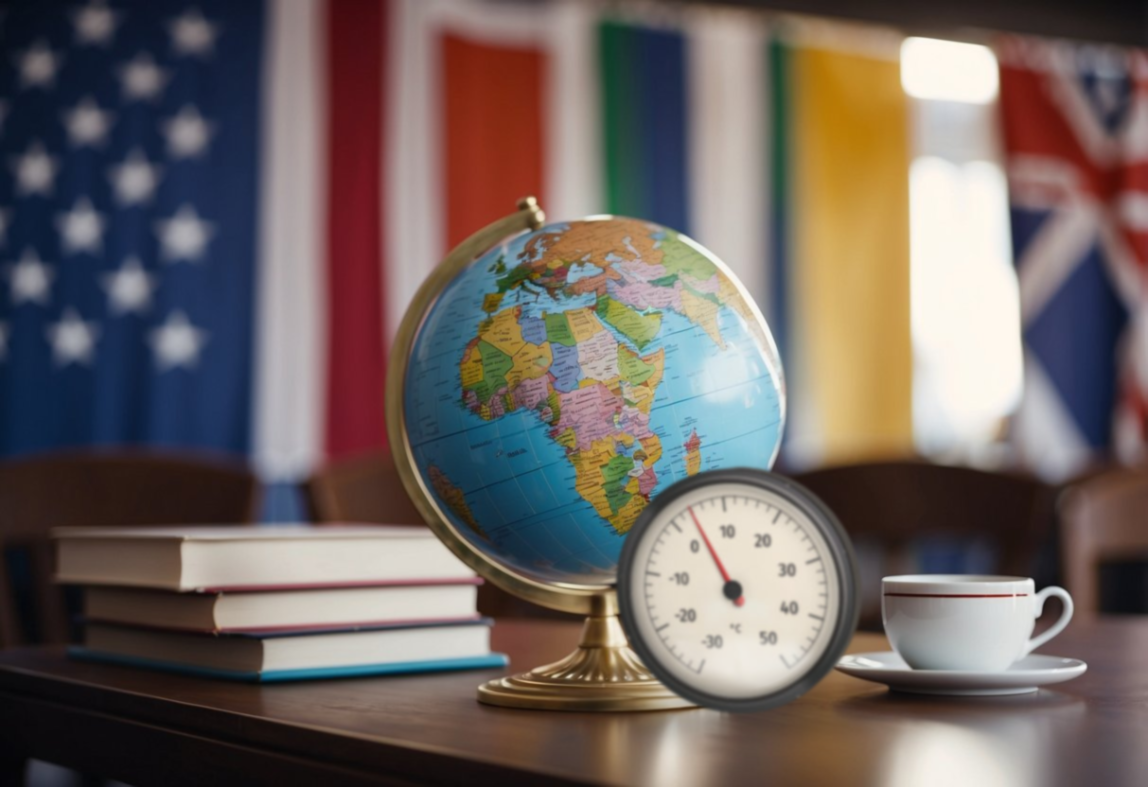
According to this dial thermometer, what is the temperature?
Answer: 4 °C
